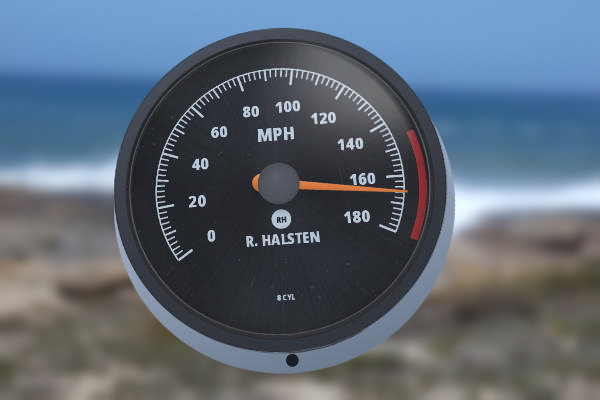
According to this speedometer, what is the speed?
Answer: 166 mph
